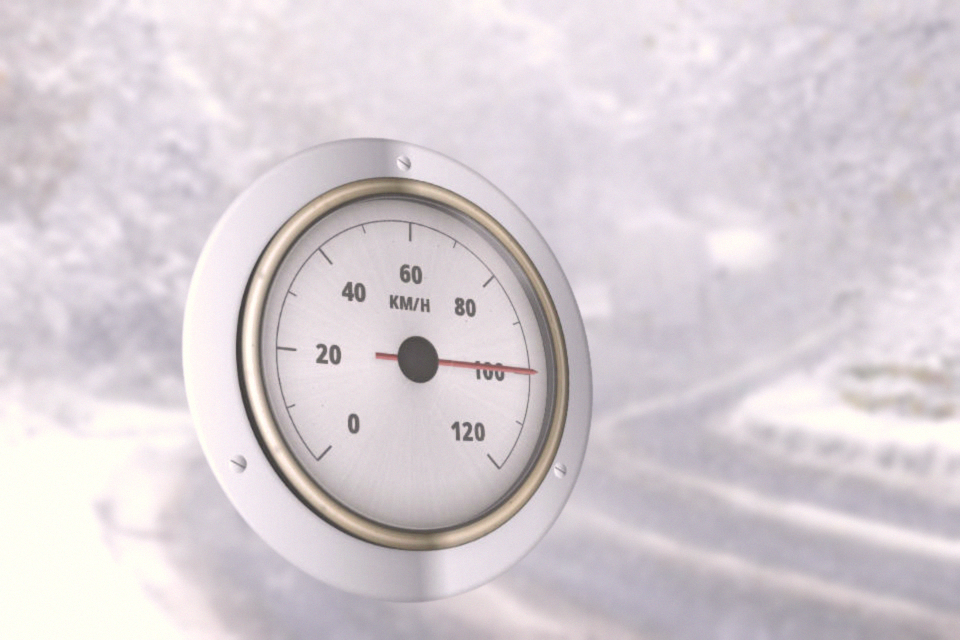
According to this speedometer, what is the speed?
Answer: 100 km/h
